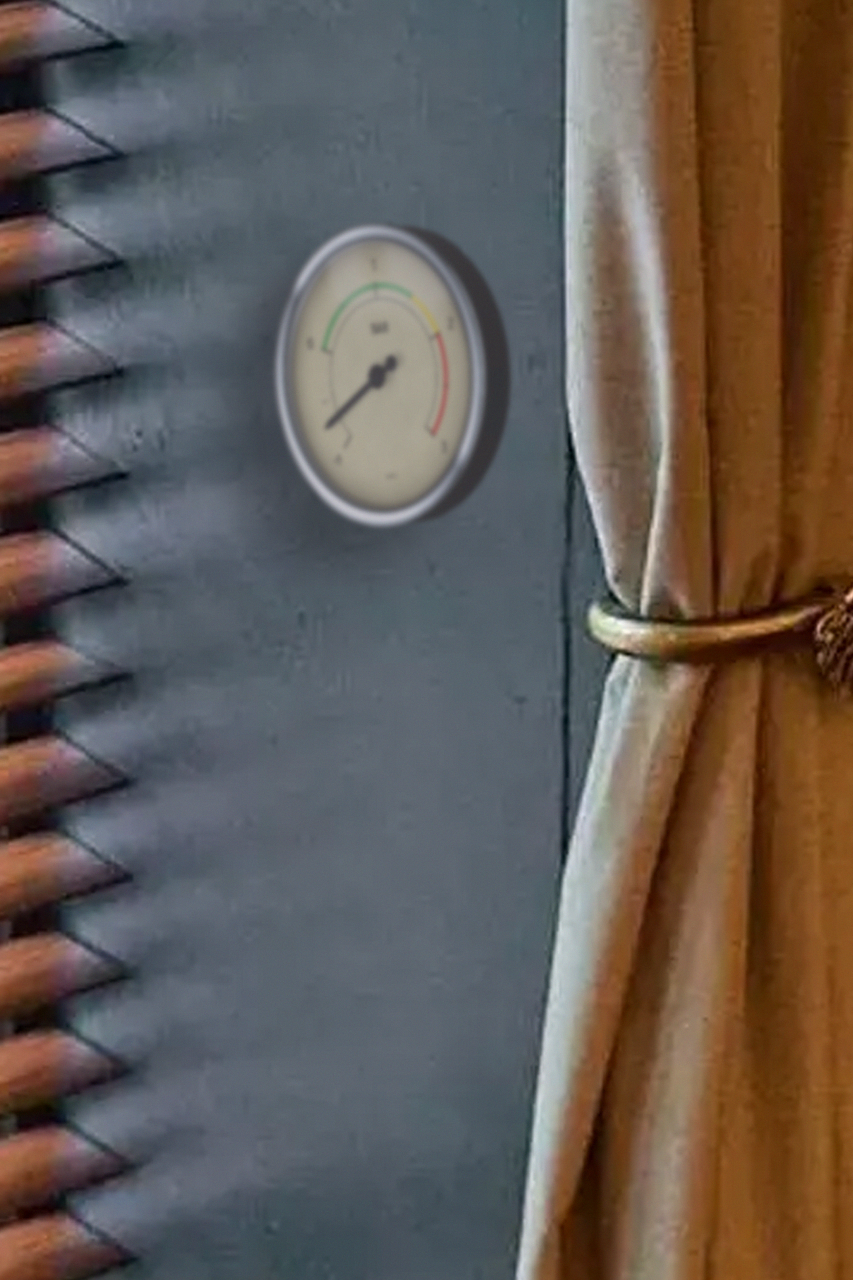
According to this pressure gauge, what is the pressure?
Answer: -0.75 bar
